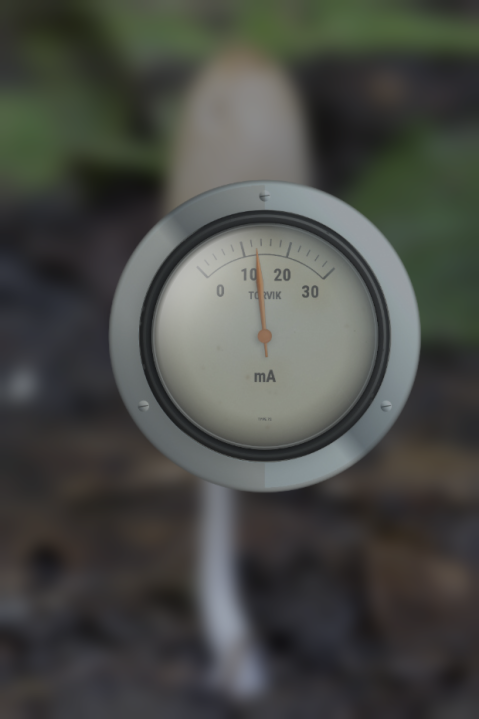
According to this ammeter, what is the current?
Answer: 13 mA
